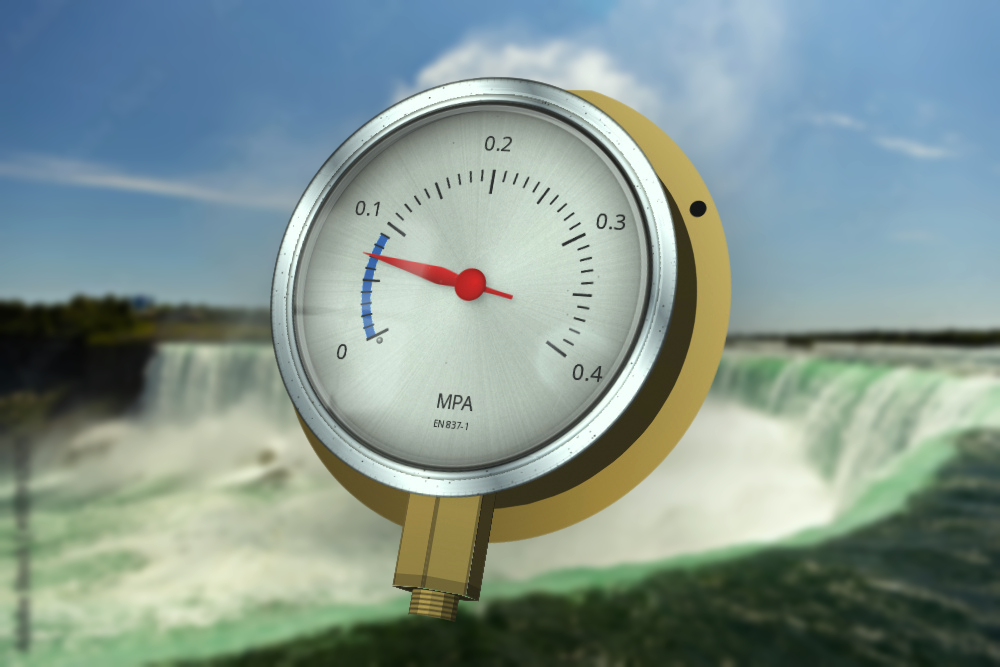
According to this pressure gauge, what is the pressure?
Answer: 0.07 MPa
